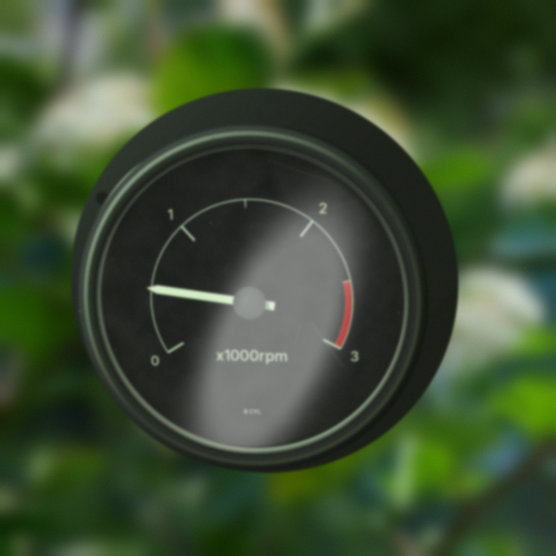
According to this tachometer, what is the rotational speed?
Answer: 500 rpm
